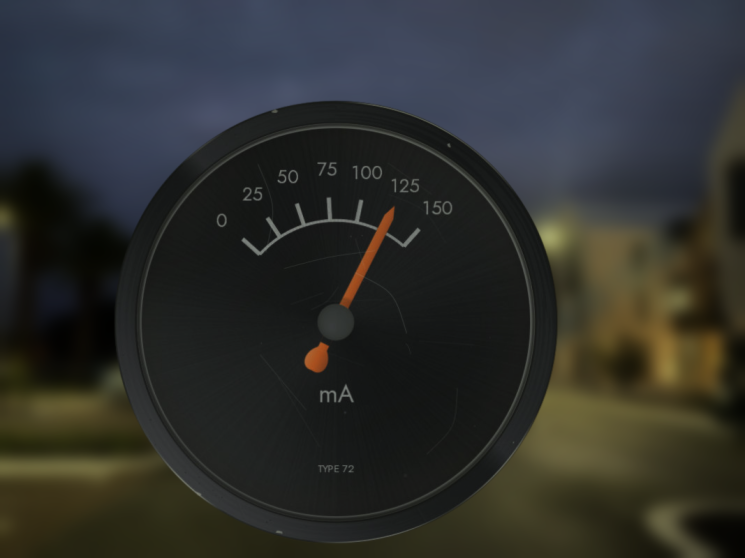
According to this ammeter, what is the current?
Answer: 125 mA
